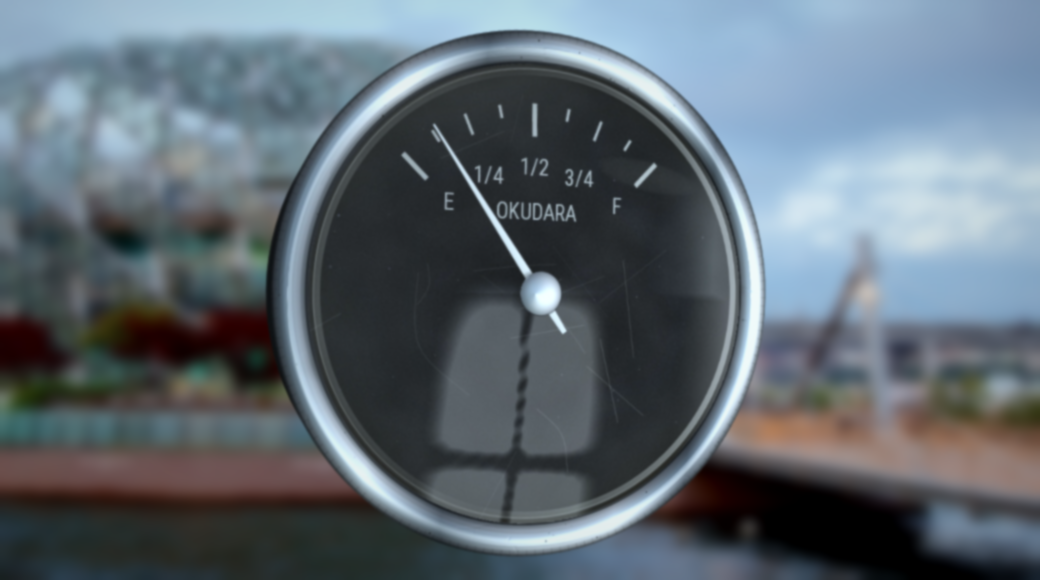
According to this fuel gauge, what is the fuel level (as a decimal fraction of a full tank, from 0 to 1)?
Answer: 0.125
